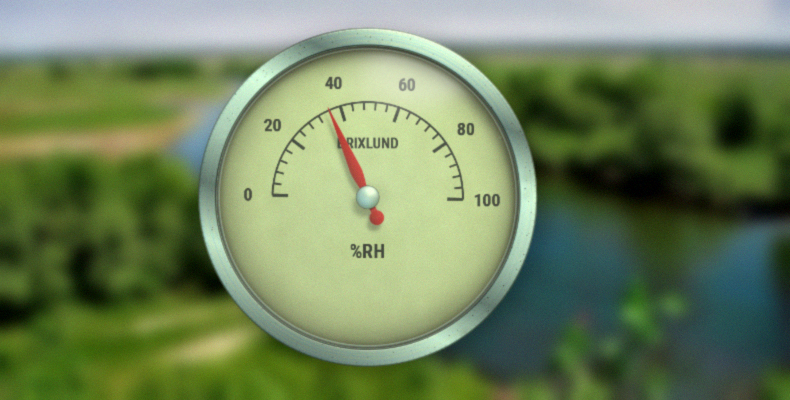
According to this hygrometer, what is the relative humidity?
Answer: 36 %
